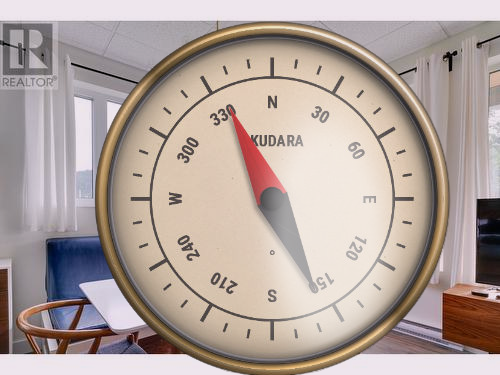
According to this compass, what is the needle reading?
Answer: 335 °
